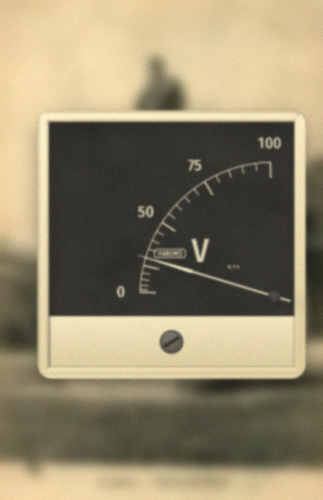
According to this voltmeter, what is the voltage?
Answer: 30 V
